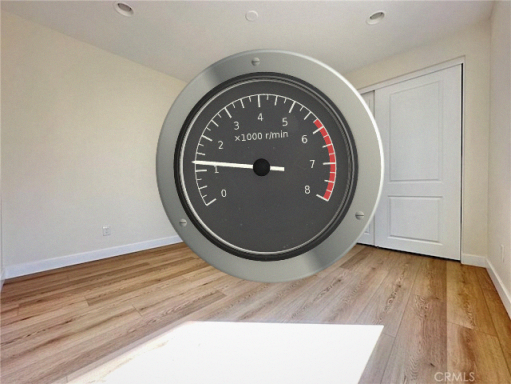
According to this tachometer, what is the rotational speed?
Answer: 1250 rpm
